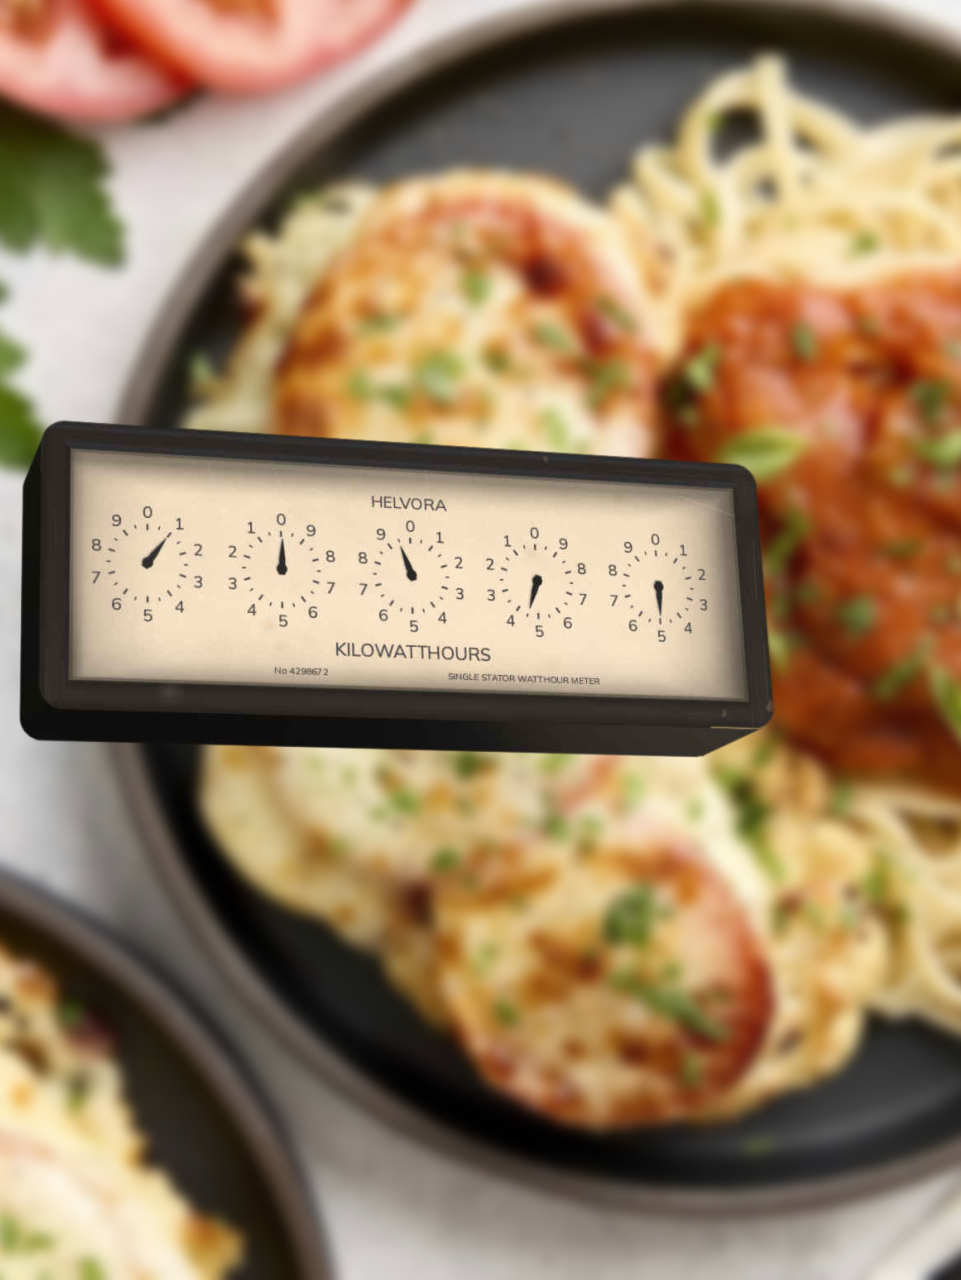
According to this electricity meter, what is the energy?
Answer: 9945 kWh
